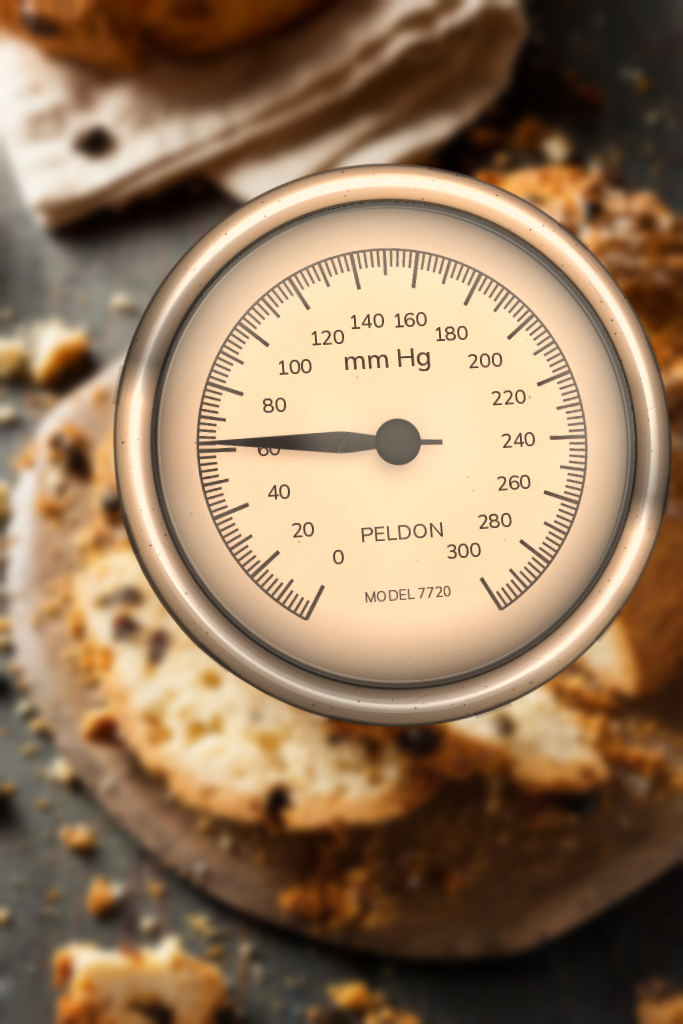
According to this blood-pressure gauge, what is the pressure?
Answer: 62 mmHg
